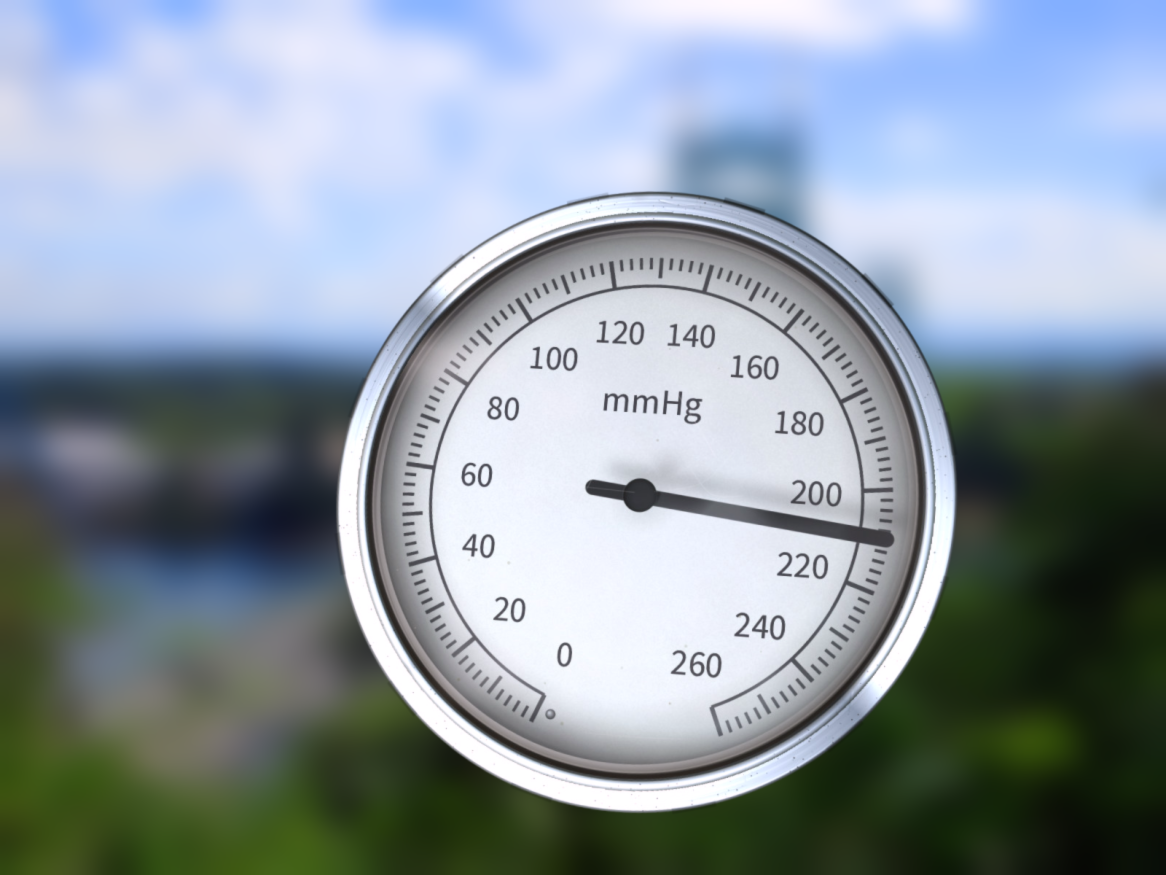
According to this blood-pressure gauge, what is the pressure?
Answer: 210 mmHg
